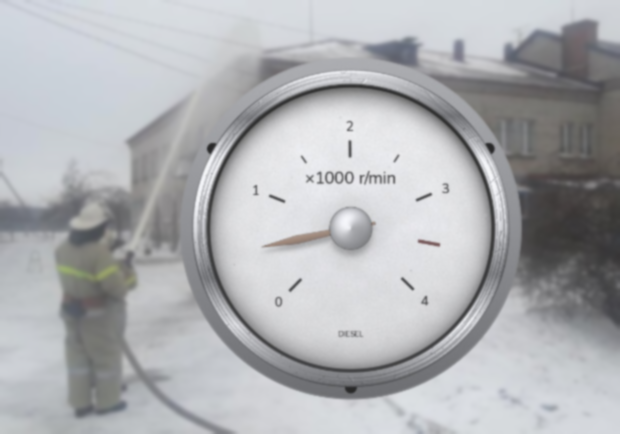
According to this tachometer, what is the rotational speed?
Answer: 500 rpm
